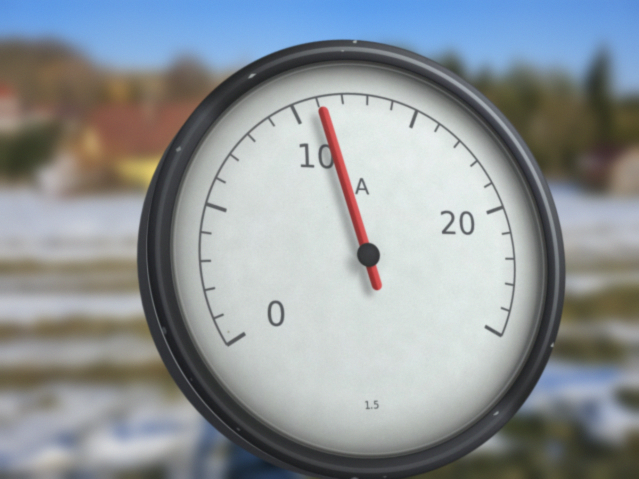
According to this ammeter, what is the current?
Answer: 11 A
